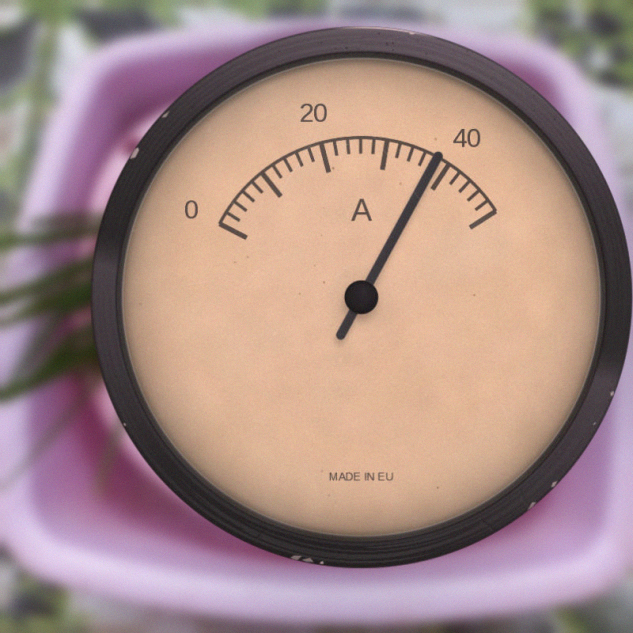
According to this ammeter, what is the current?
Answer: 38 A
